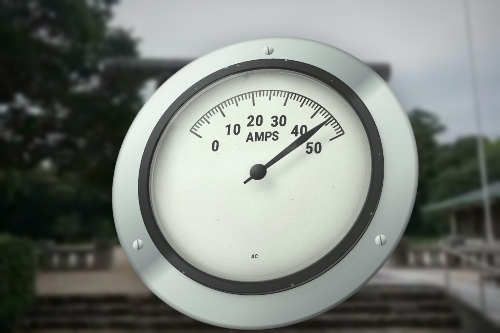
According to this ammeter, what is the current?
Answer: 45 A
